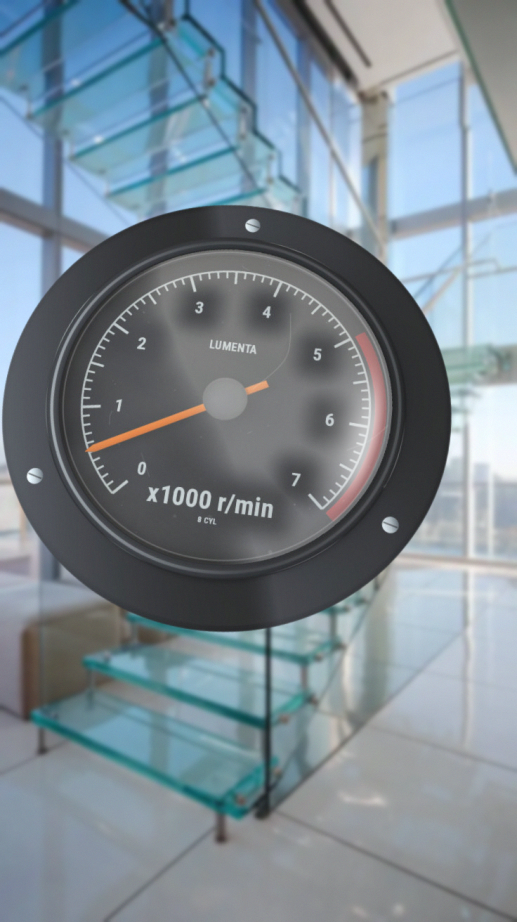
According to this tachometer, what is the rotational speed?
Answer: 500 rpm
